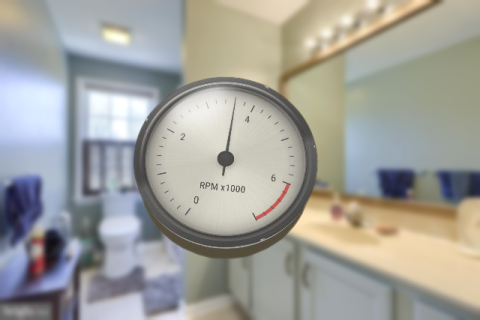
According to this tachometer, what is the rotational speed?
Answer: 3600 rpm
